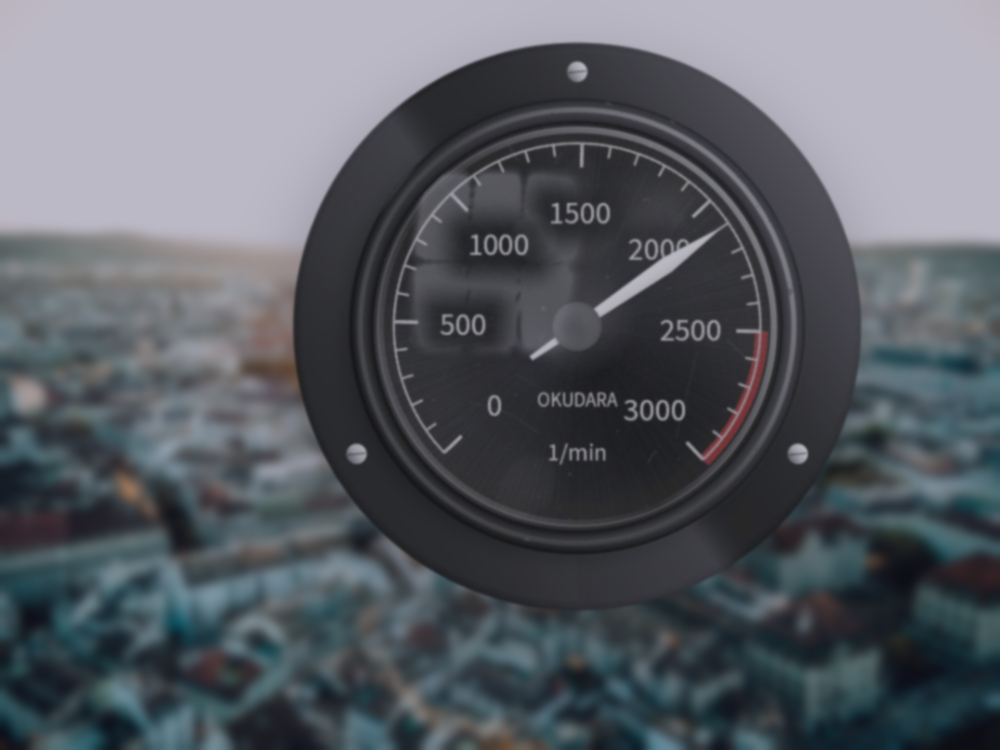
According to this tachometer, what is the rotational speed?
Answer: 2100 rpm
